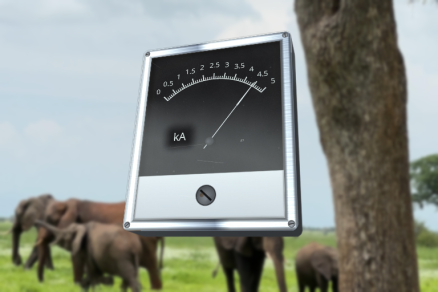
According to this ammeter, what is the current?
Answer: 4.5 kA
